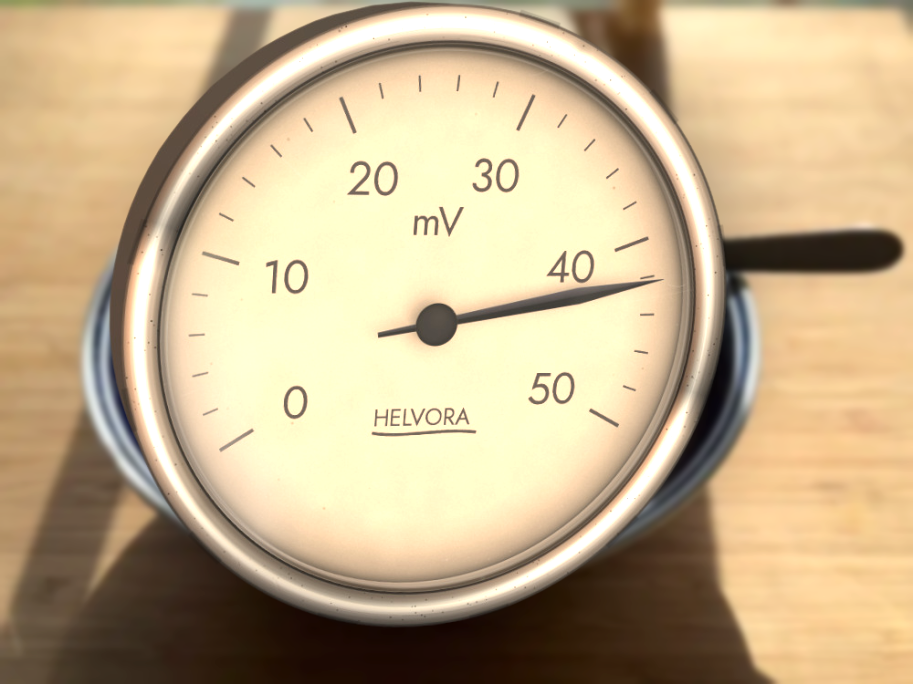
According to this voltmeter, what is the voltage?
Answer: 42 mV
